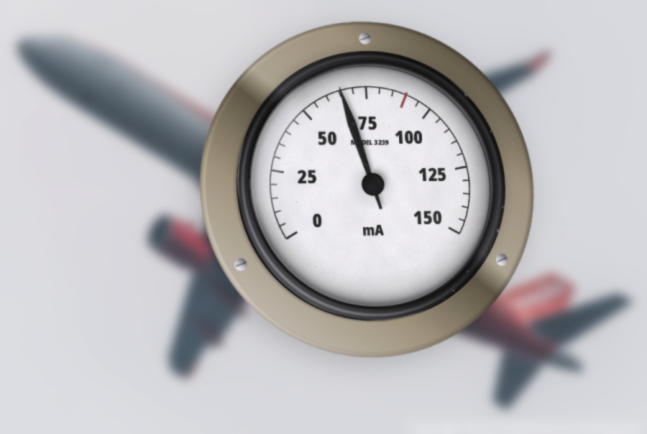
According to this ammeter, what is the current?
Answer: 65 mA
